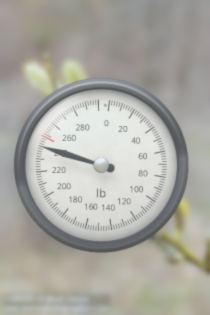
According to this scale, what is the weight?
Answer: 240 lb
